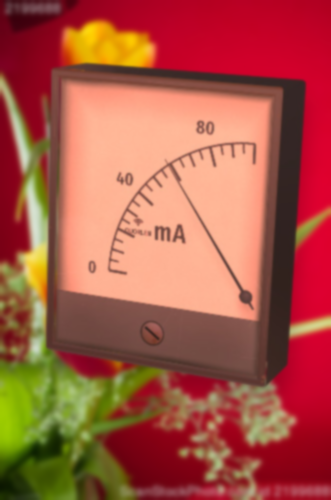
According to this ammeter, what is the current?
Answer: 60 mA
